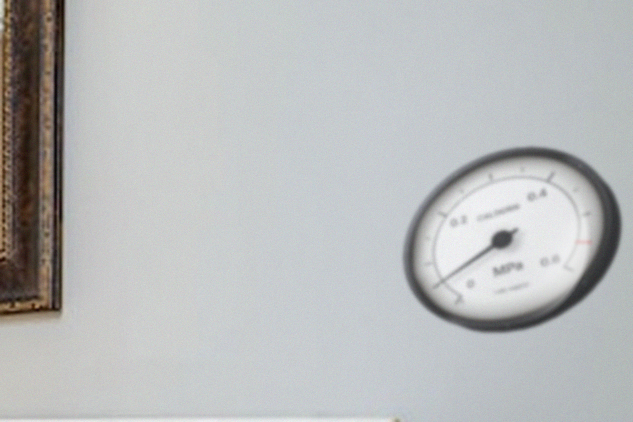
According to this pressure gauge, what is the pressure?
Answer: 0.05 MPa
